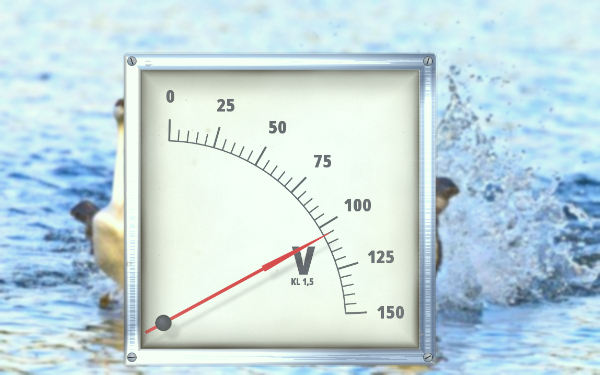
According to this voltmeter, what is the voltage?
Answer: 105 V
